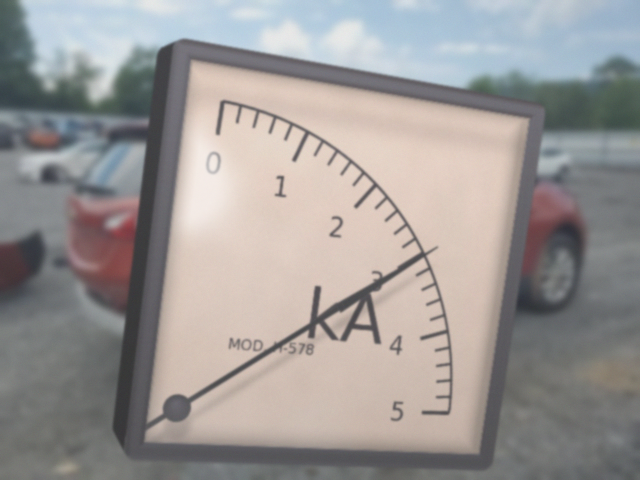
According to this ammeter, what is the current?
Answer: 3 kA
